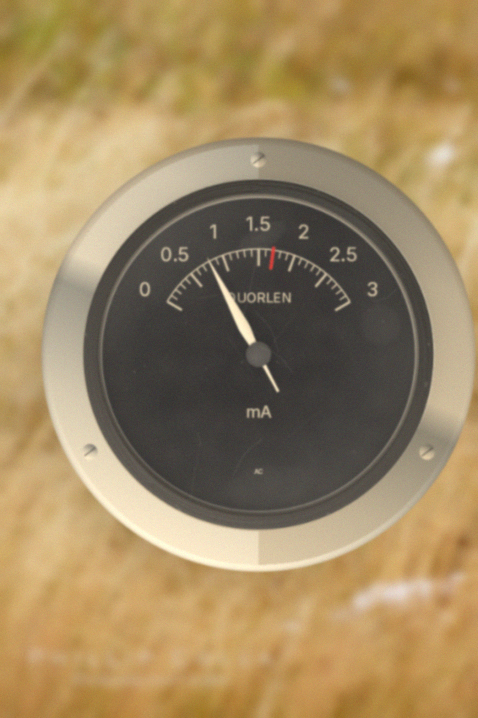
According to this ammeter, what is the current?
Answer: 0.8 mA
